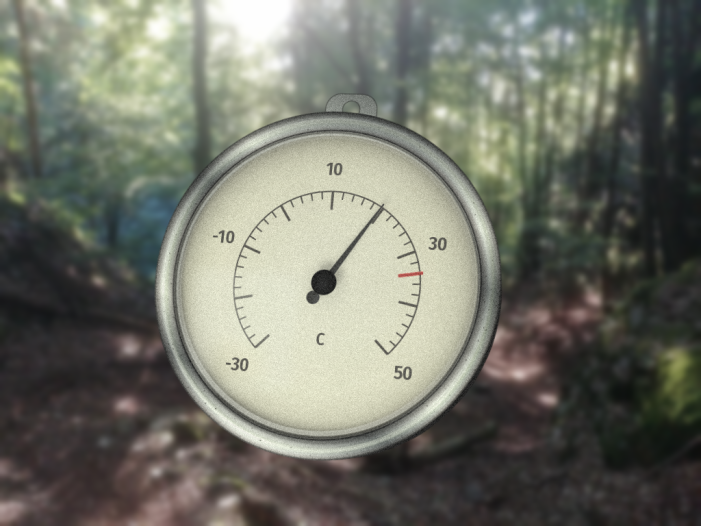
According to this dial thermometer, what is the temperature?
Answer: 20 °C
